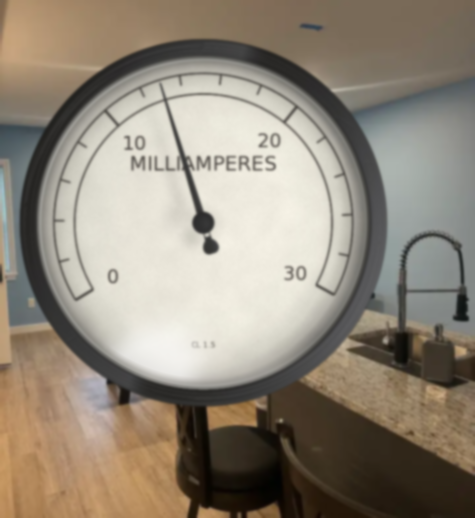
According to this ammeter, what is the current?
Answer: 13 mA
